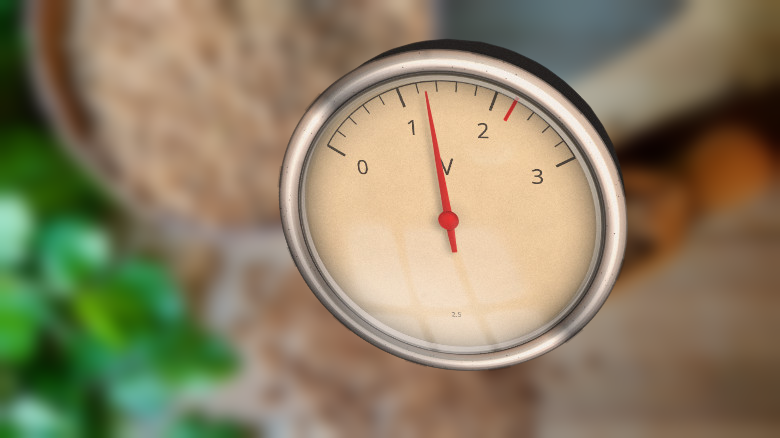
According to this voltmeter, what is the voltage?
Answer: 1.3 V
